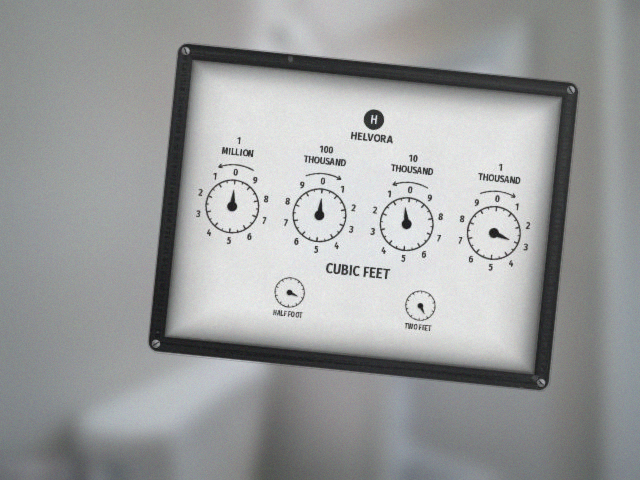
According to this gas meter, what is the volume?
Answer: 300 ft³
